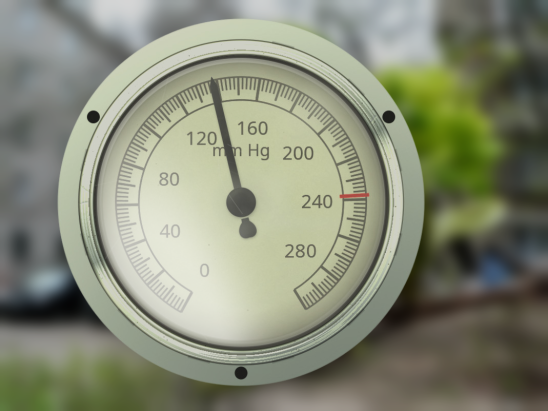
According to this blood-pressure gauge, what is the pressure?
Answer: 138 mmHg
